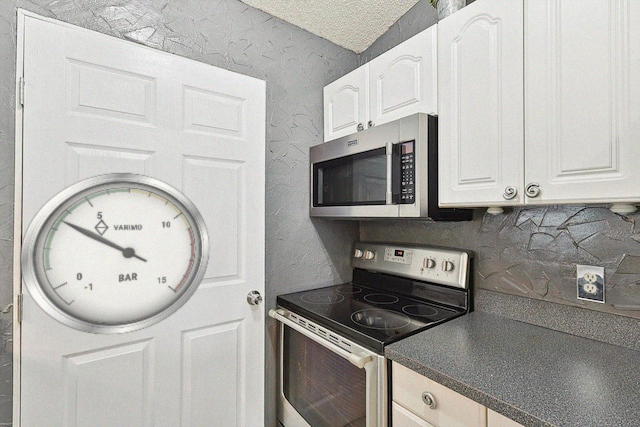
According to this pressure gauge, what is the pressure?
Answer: 3.5 bar
